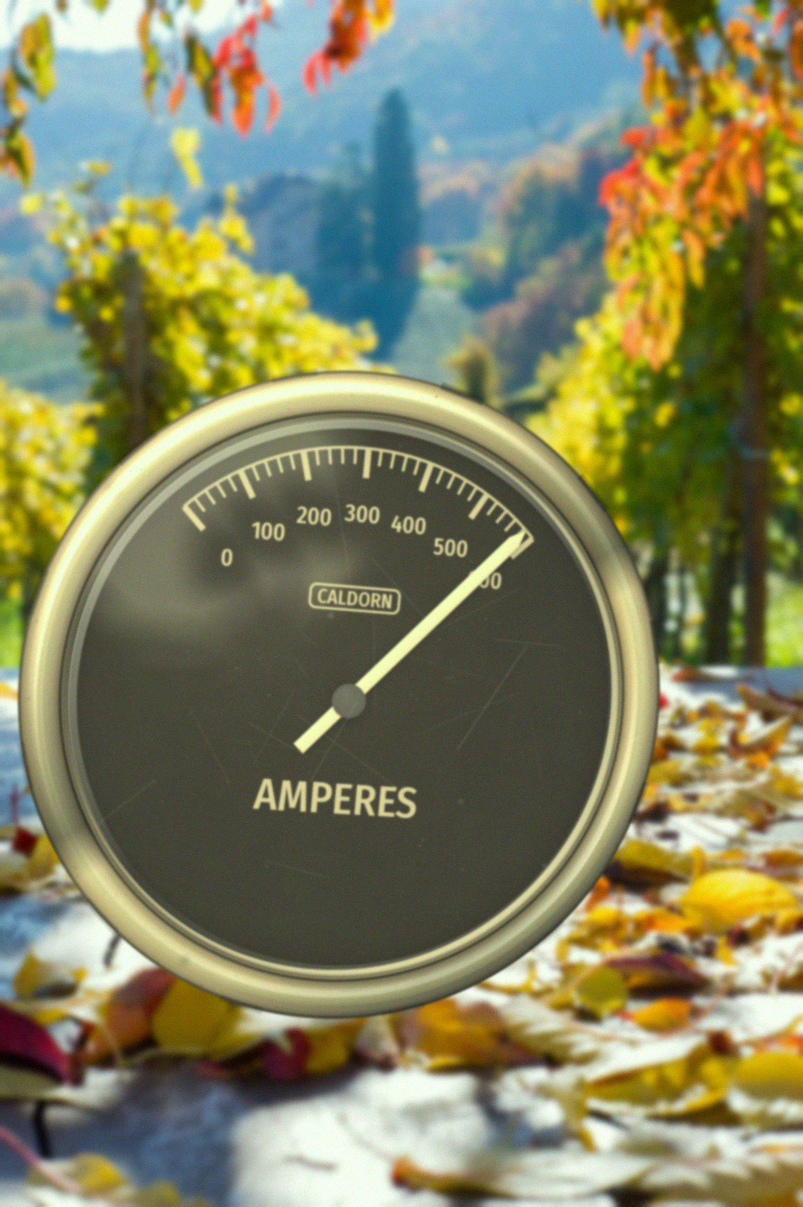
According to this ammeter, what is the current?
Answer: 580 A
